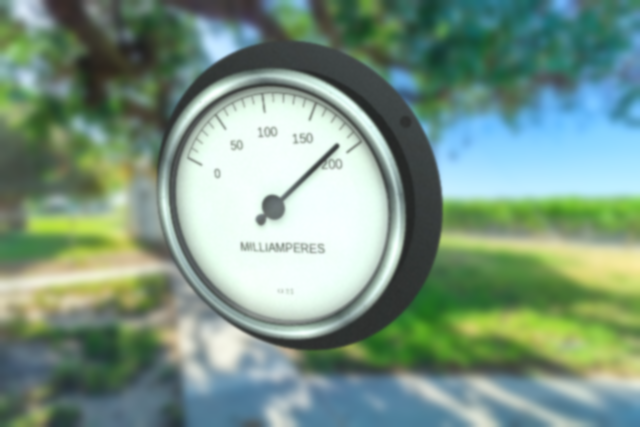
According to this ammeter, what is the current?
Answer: 190 mA
